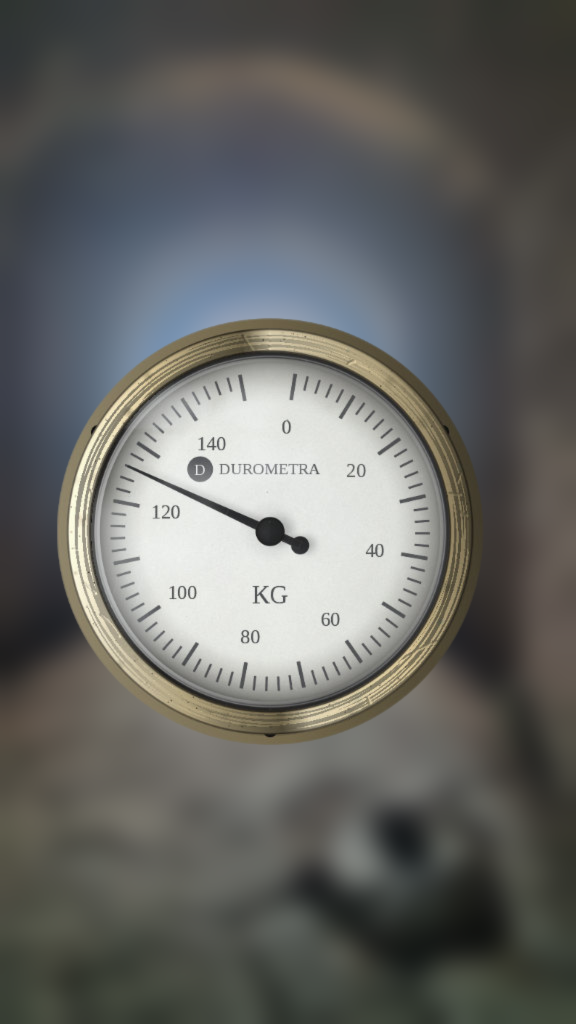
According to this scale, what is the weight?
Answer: 126 kg
